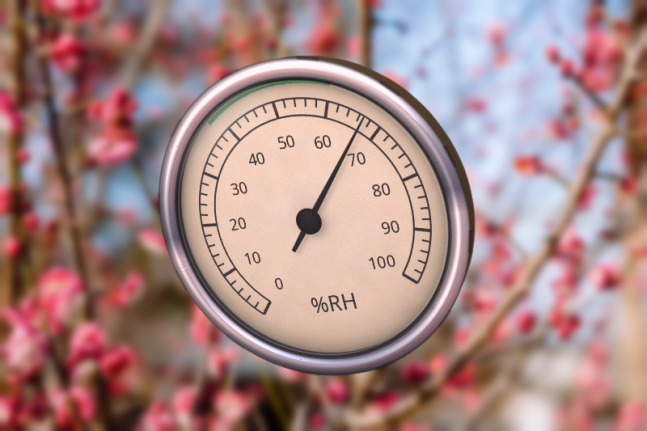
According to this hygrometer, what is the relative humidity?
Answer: 67 %
